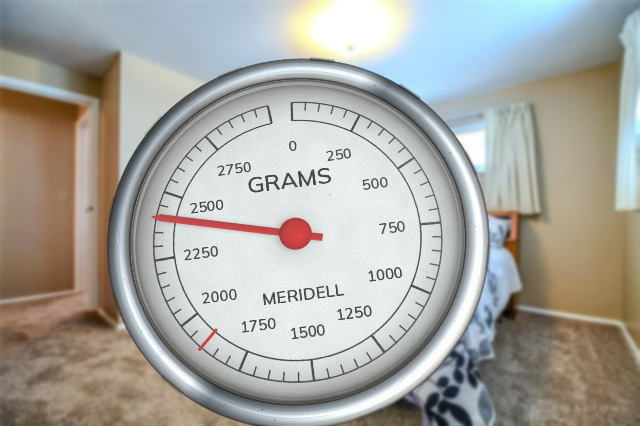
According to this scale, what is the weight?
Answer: 2400 g
